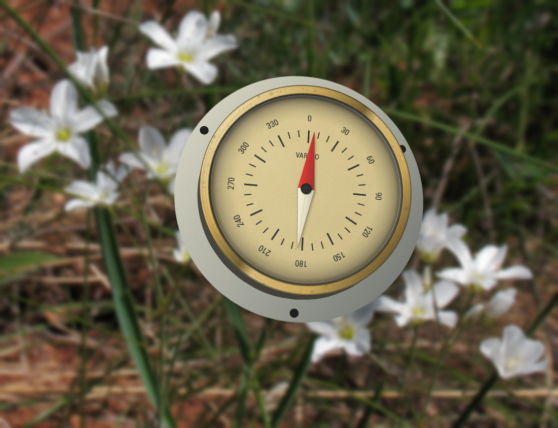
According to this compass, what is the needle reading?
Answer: 5 °
